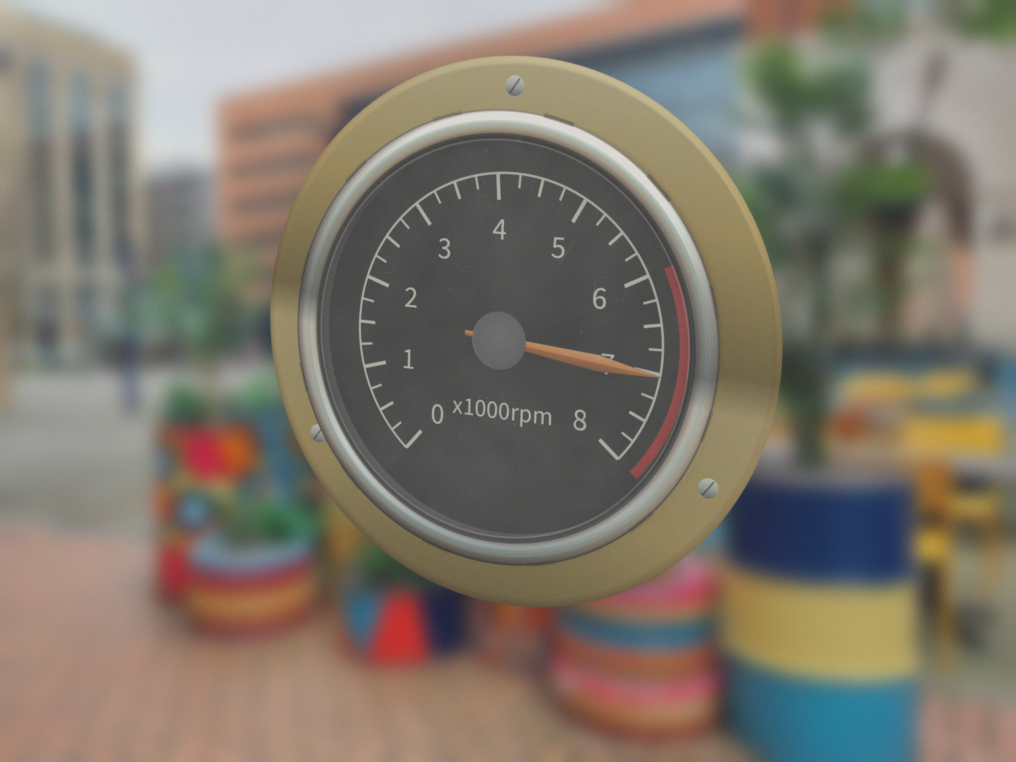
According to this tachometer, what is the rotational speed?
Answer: 7000 rpm
